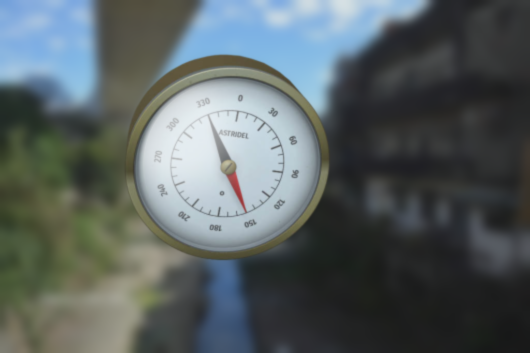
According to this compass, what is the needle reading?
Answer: 150 °
